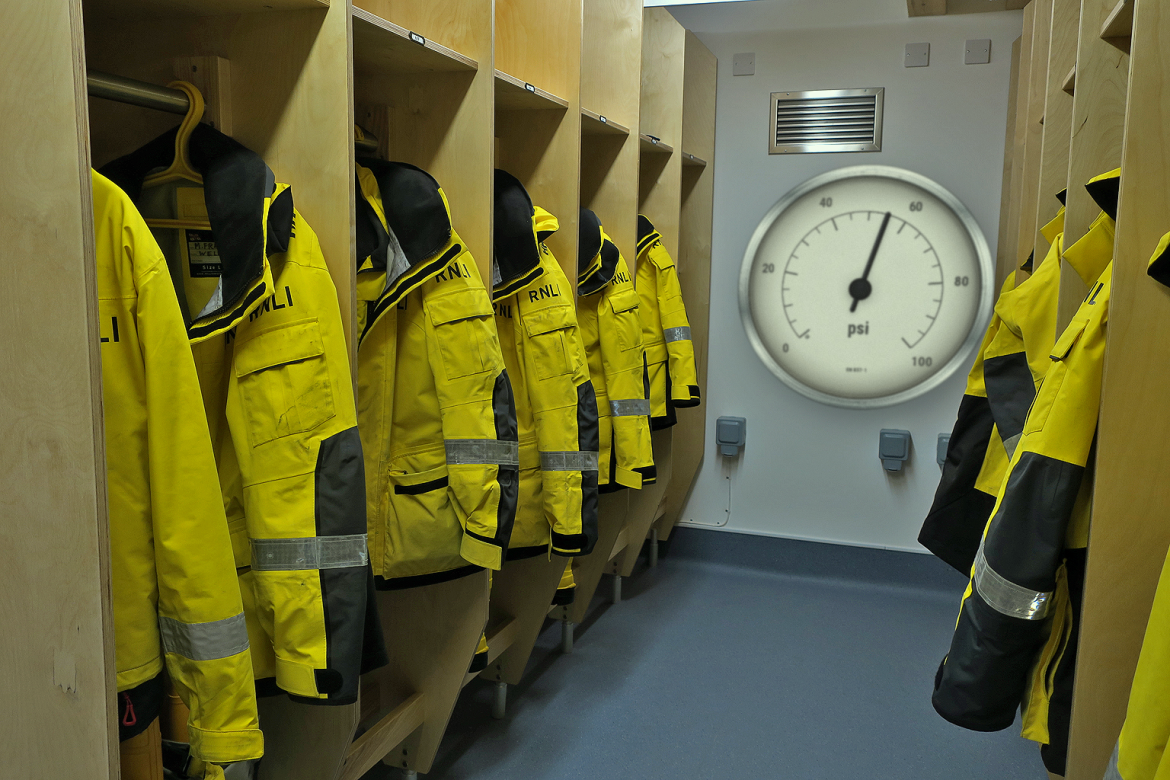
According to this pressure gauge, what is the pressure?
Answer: 55 psi
